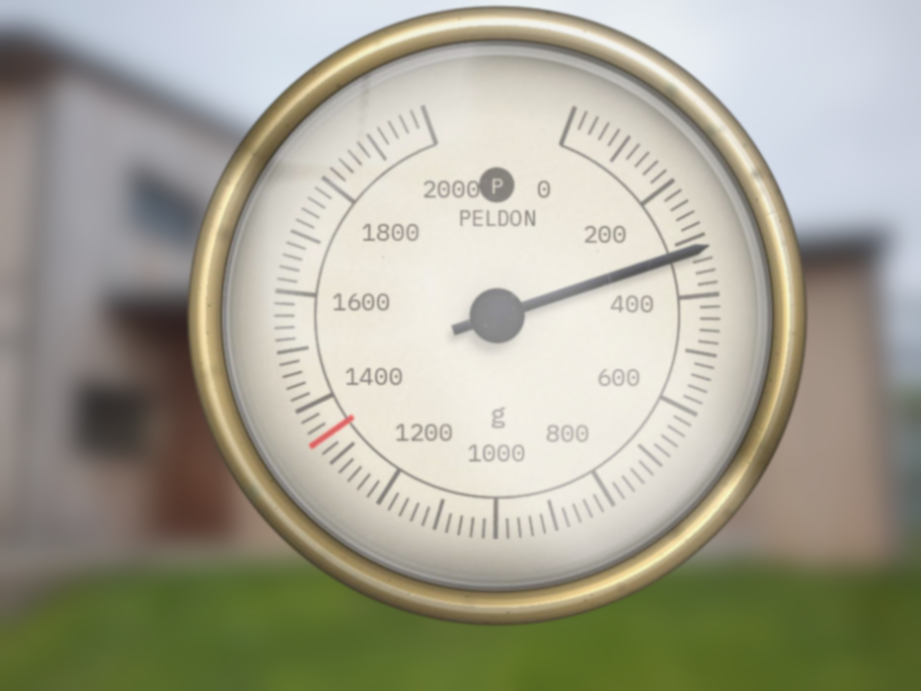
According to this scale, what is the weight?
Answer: 320 g
